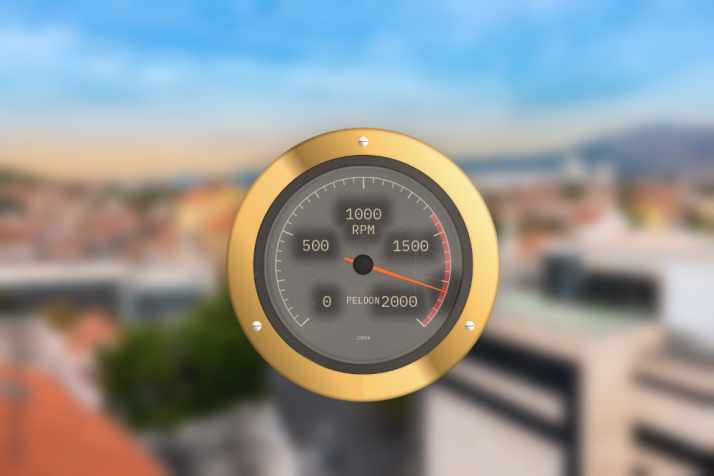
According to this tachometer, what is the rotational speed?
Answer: 1800 rpm
